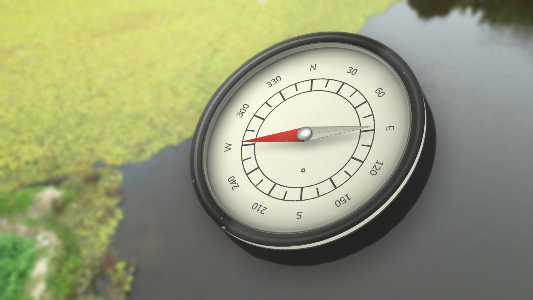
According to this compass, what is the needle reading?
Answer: 270 °
